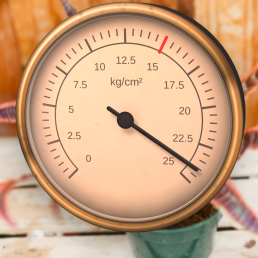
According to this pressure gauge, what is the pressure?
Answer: 24 kg/cm²
